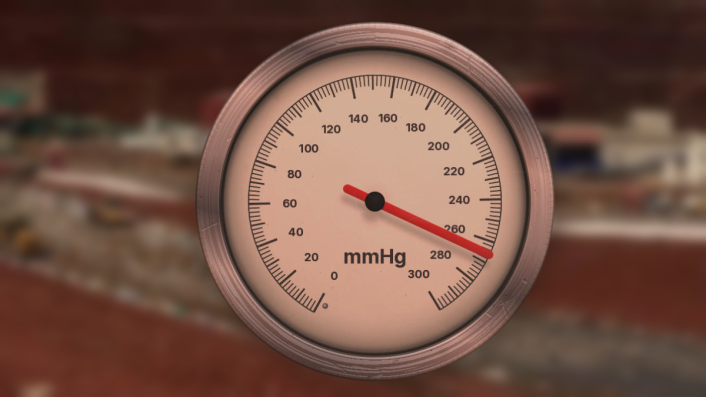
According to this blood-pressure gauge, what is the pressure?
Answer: 266 mmHg
